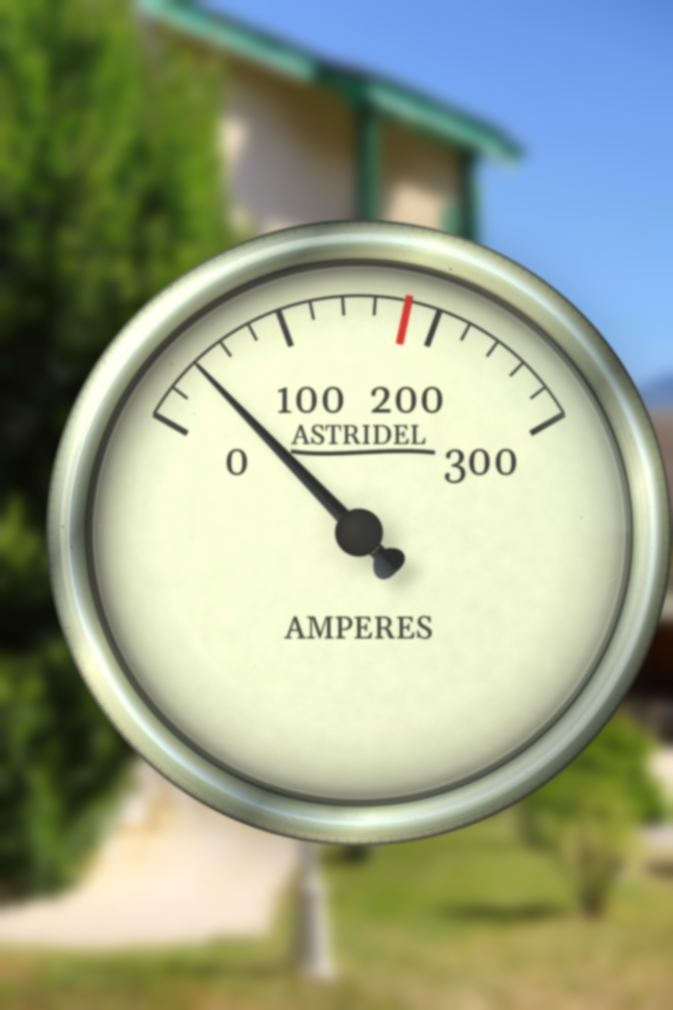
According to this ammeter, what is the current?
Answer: 40 A
